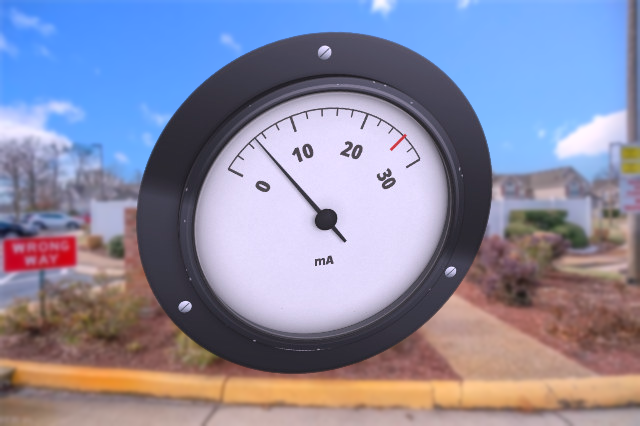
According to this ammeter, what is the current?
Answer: 5 mA
